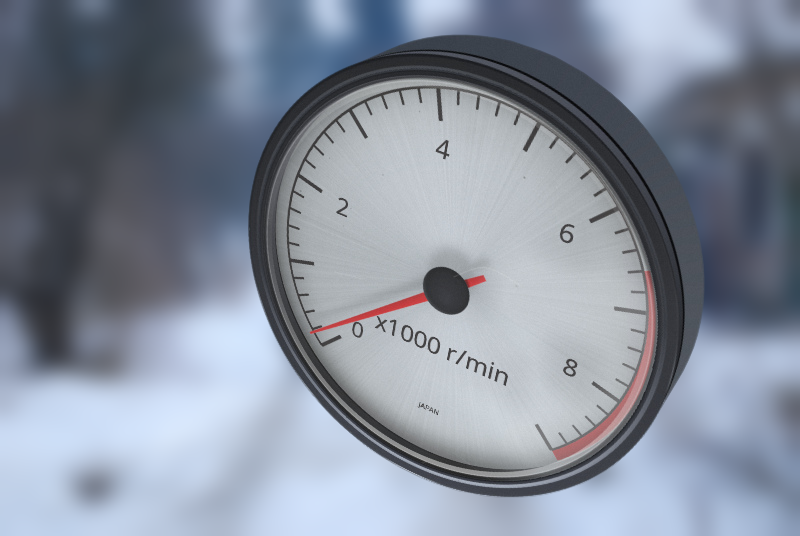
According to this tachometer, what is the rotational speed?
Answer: 200 rpm
